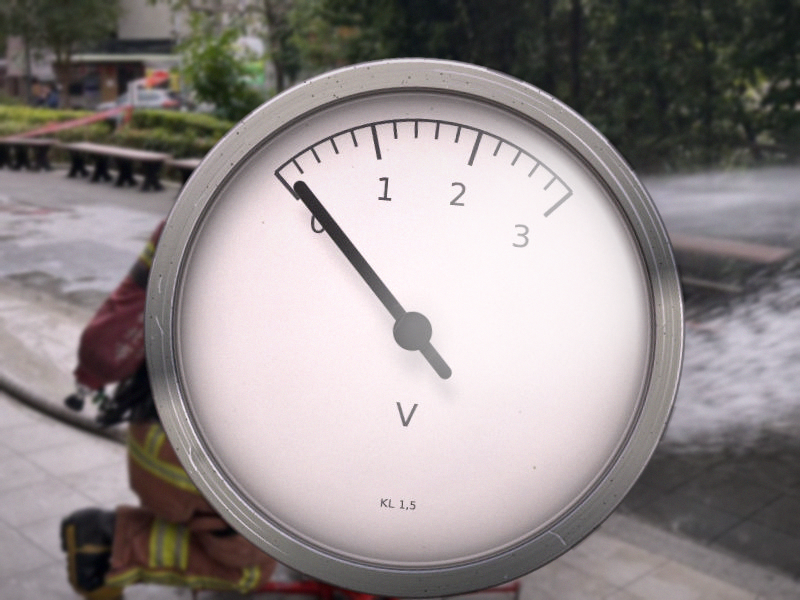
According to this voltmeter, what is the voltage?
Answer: 0.1 V
